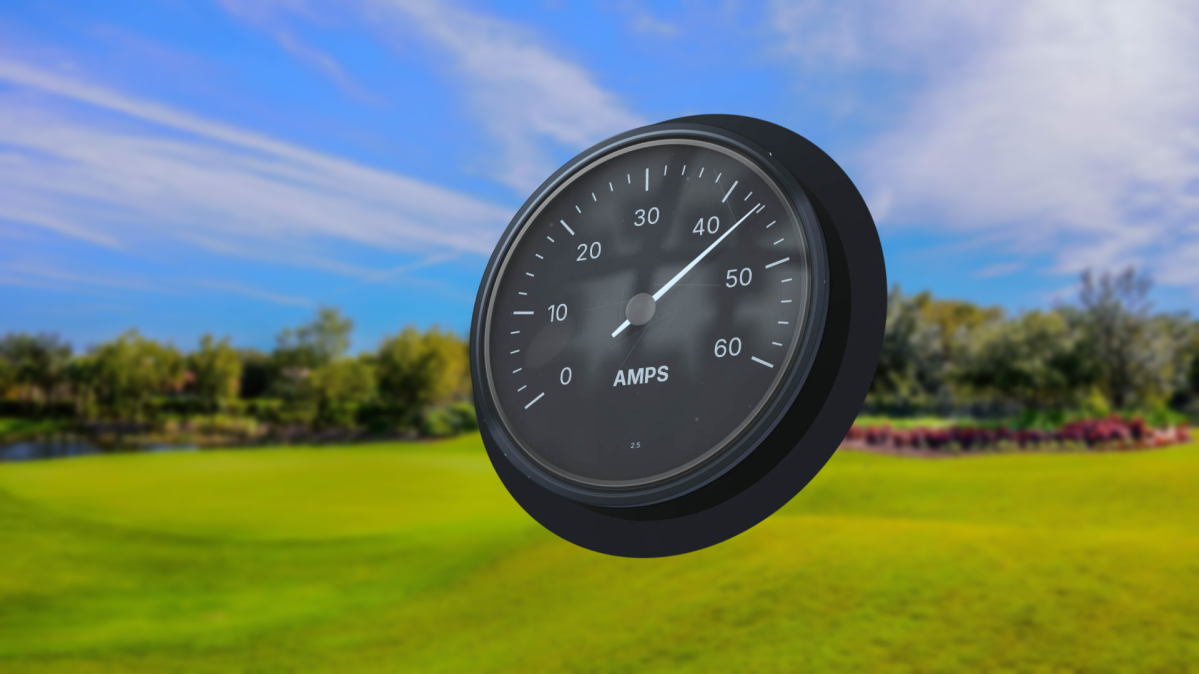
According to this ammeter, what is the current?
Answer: 44 A
